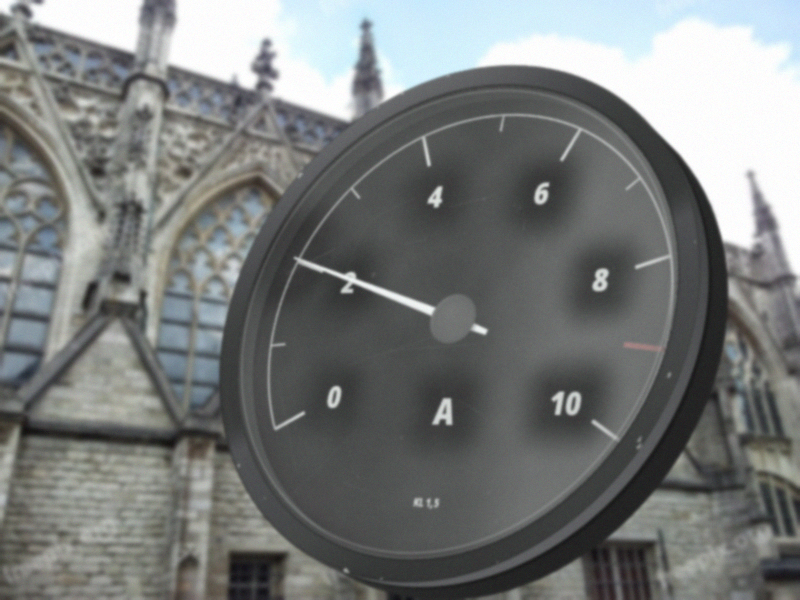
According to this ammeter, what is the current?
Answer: 2 A
